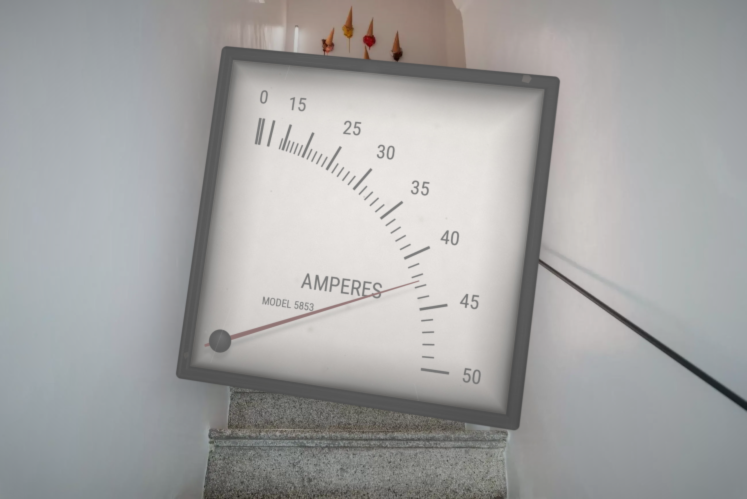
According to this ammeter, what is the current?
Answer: 42.5 A
